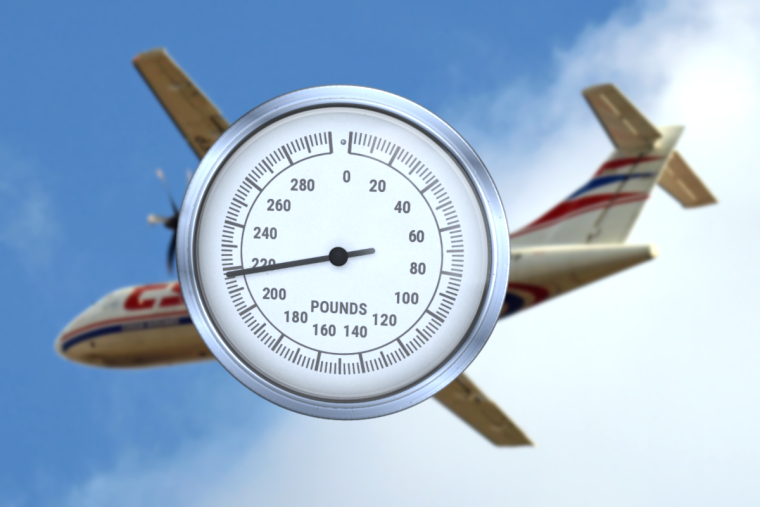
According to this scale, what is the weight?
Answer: 218 lb
